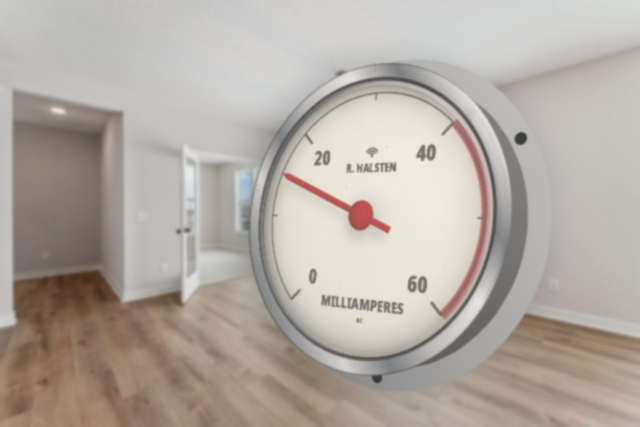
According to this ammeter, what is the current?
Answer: 15 mA
